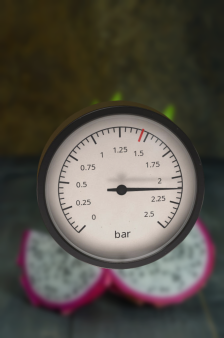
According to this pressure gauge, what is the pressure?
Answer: 2.1 bar
